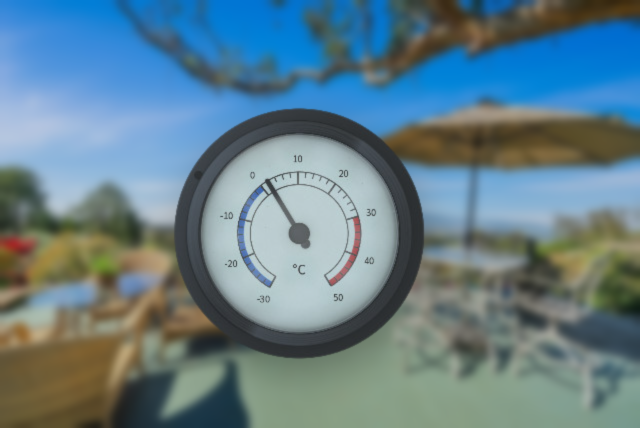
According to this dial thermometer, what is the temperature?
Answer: 2 °C
